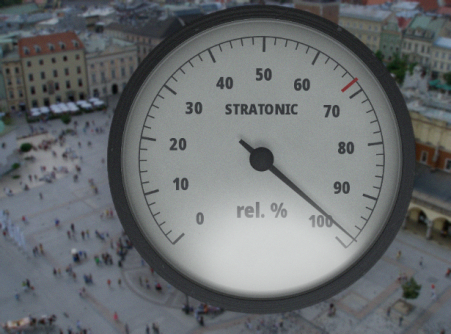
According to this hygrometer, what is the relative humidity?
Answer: 98 %
